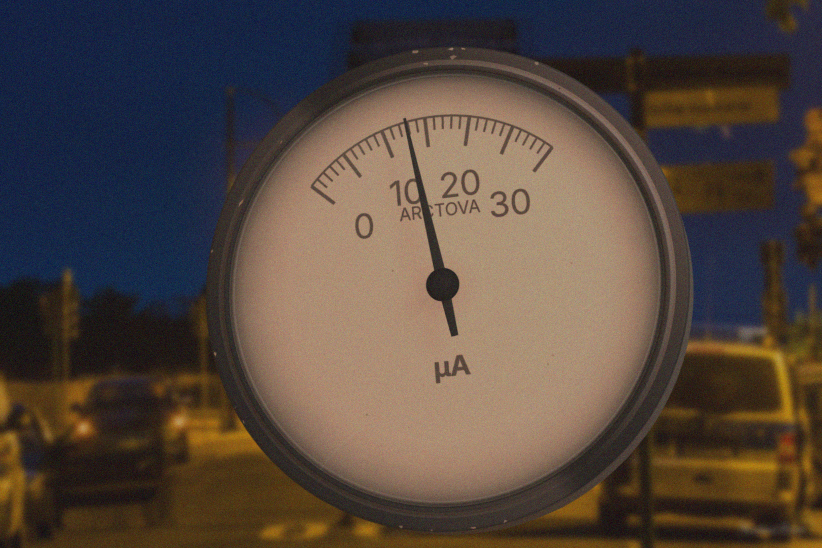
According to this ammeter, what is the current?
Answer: 13 µA
